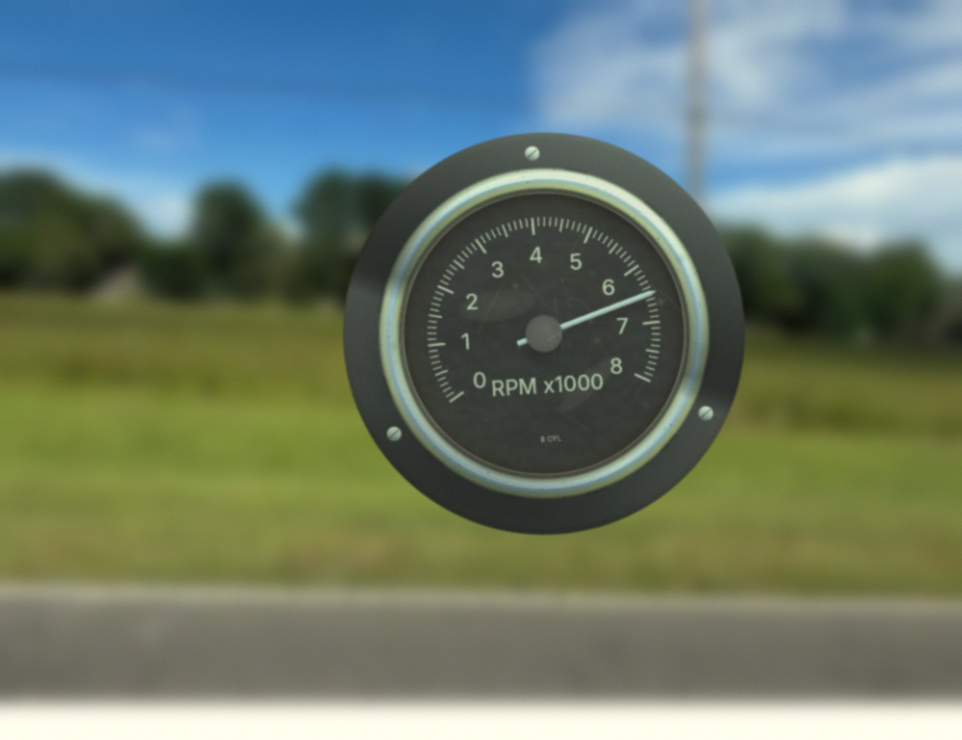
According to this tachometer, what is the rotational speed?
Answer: 6500 rpm
